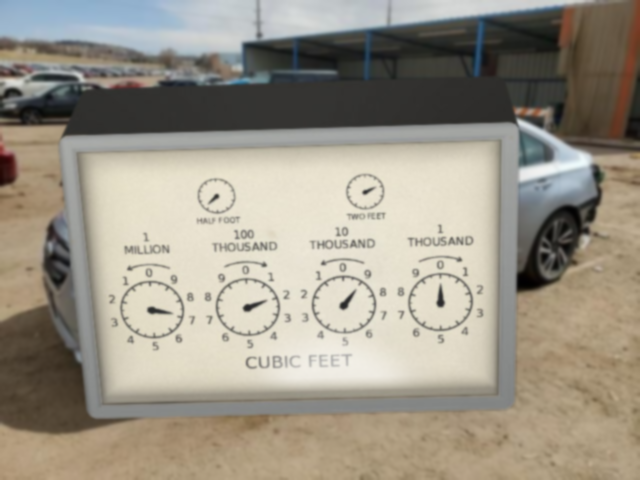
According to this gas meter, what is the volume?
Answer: 719000 ft³
